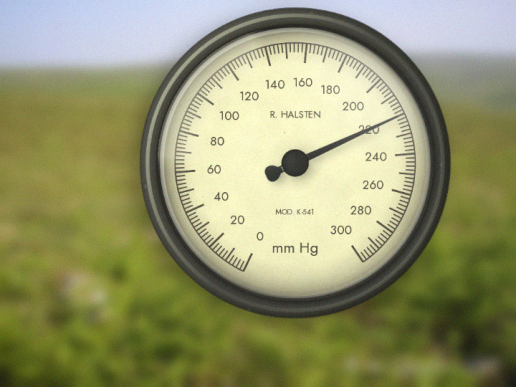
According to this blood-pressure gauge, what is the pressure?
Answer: 220 mmHg
